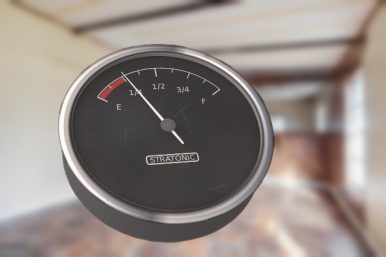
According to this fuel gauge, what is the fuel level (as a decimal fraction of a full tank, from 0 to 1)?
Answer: 0.25
